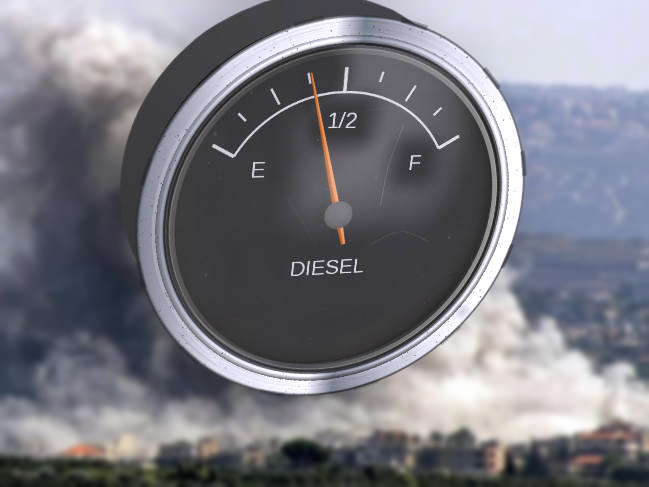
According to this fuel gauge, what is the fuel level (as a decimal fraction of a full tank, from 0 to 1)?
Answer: 0.375
